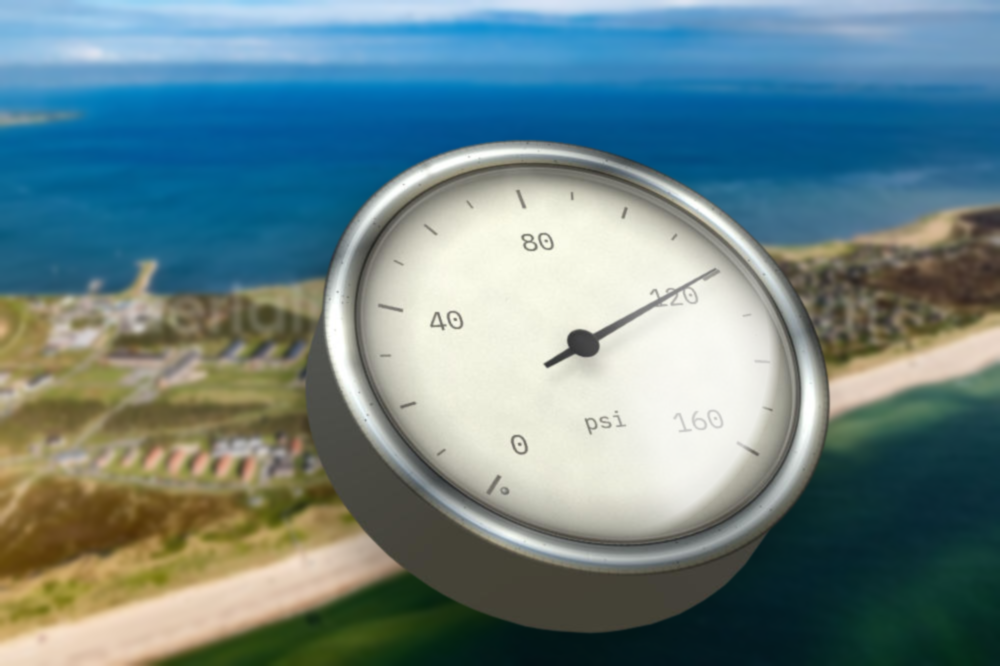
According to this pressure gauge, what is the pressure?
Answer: 120 psi
